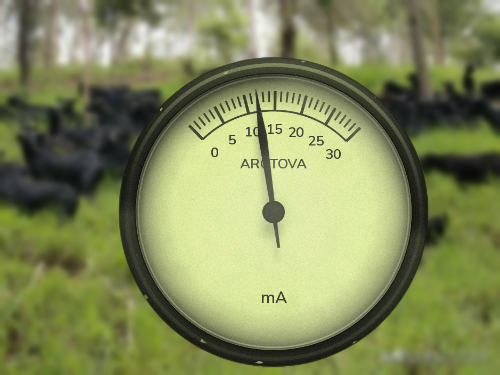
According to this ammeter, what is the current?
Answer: 12 mA
